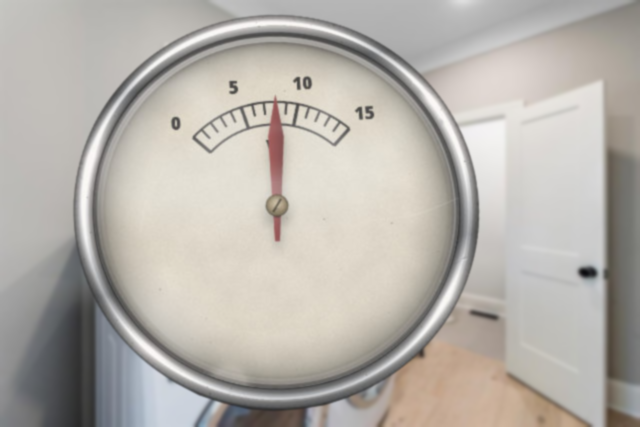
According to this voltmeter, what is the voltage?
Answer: 8 V
